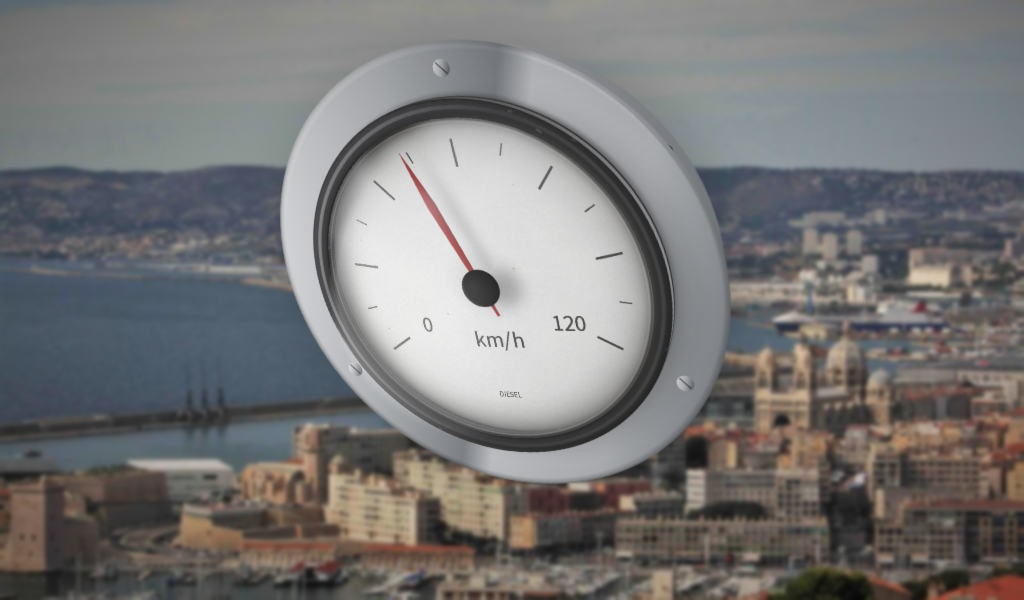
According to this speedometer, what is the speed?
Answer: 50 km/h
